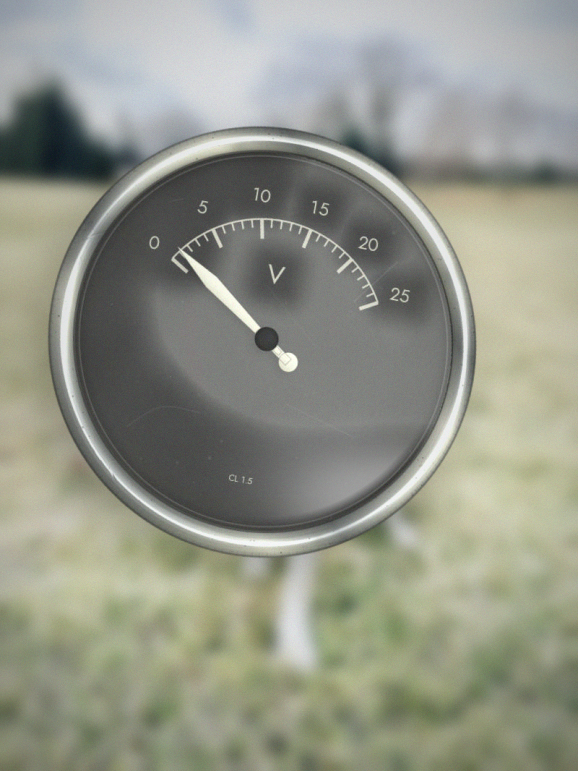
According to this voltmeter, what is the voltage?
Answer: 1 V
